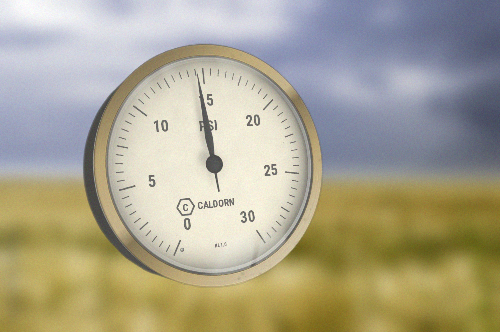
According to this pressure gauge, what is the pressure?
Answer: 14.5 psi
